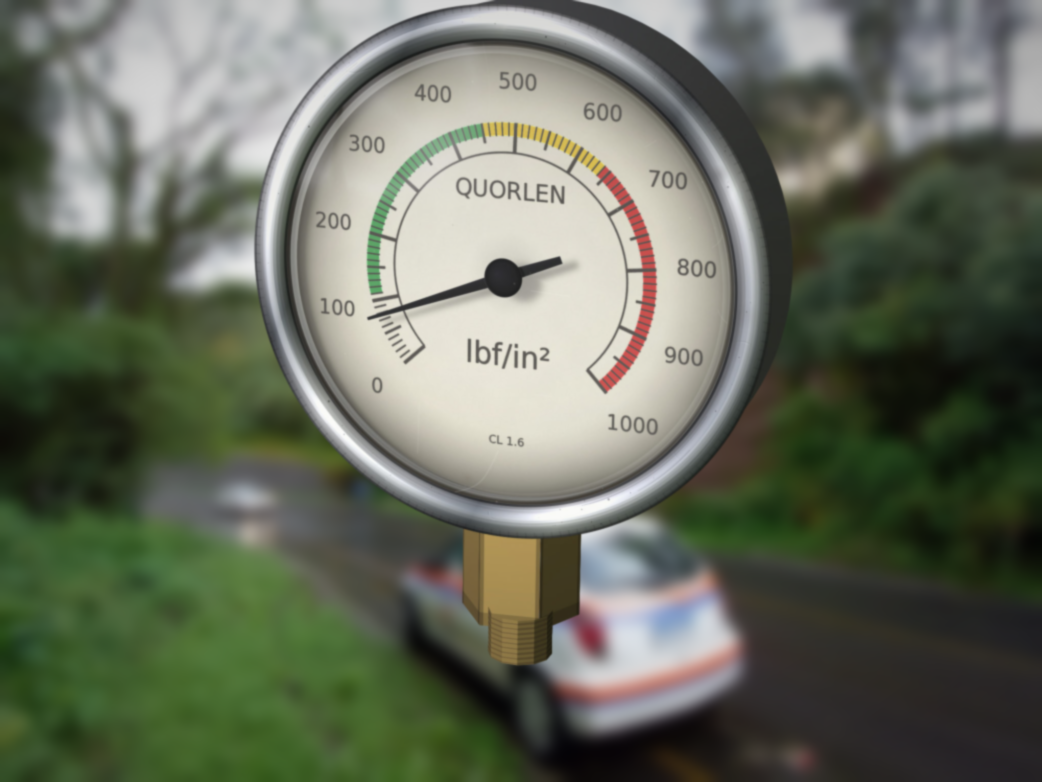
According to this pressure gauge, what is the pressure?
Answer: 80 psi
